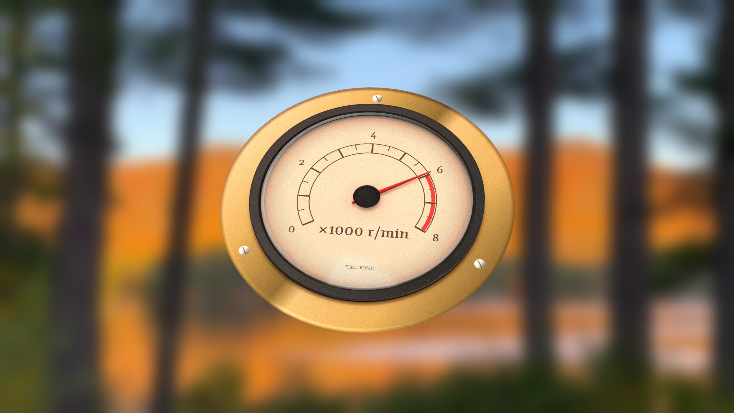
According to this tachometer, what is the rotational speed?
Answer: 6000 rpm
